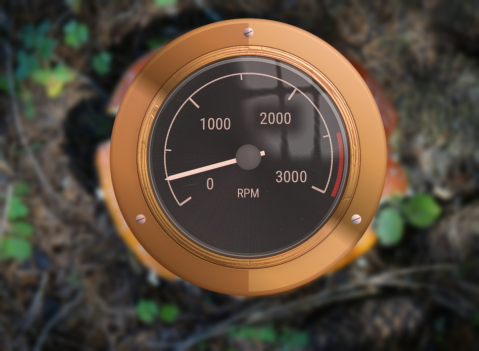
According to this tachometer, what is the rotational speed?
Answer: 250 rpm
